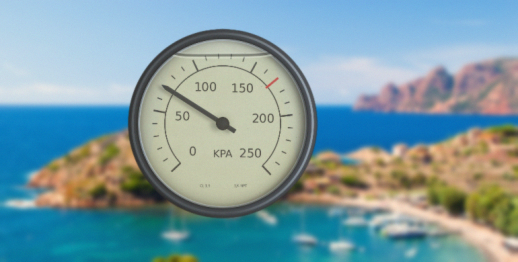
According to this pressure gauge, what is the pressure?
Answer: 70 kPa
